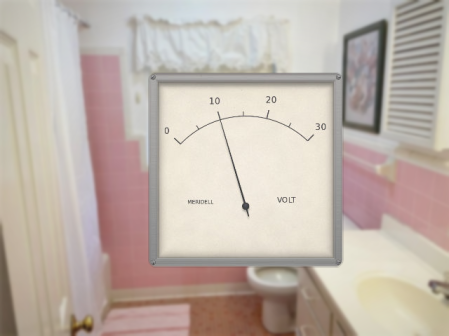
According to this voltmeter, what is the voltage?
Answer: 10 V
